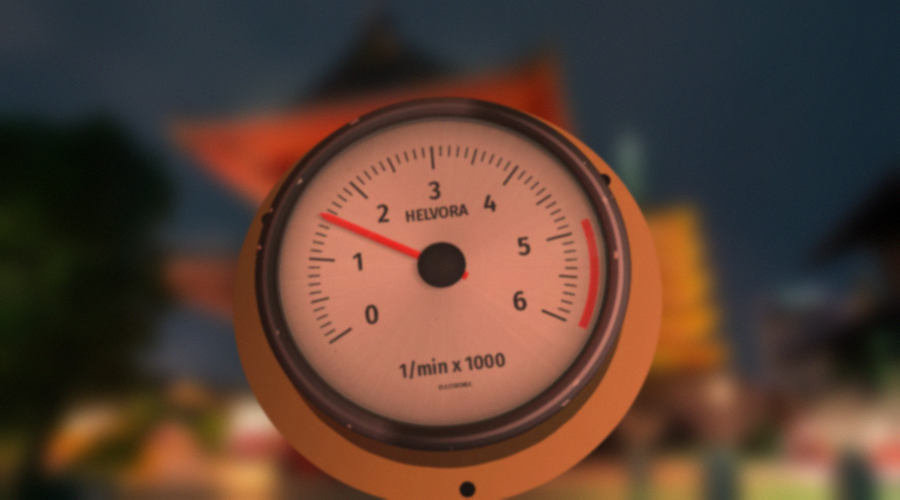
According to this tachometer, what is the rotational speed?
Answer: 1500 rpm
